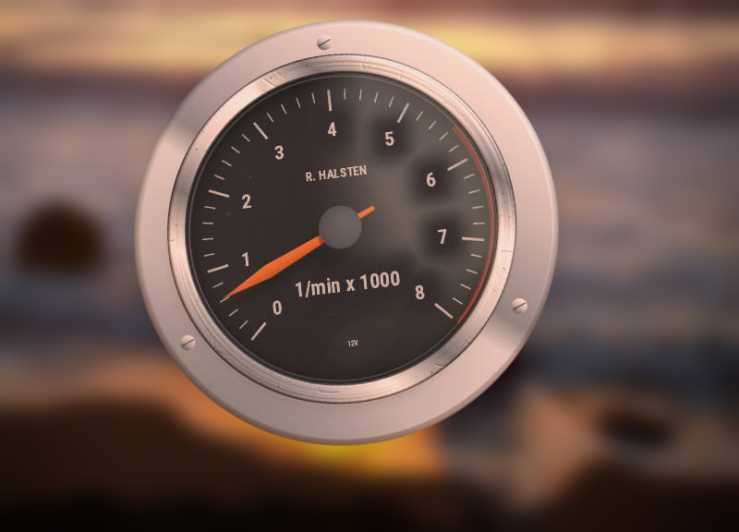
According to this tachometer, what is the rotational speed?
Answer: 600 rpm
